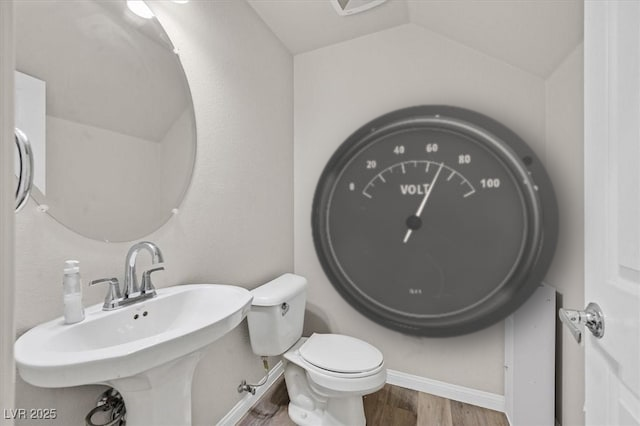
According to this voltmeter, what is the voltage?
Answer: 70 V
